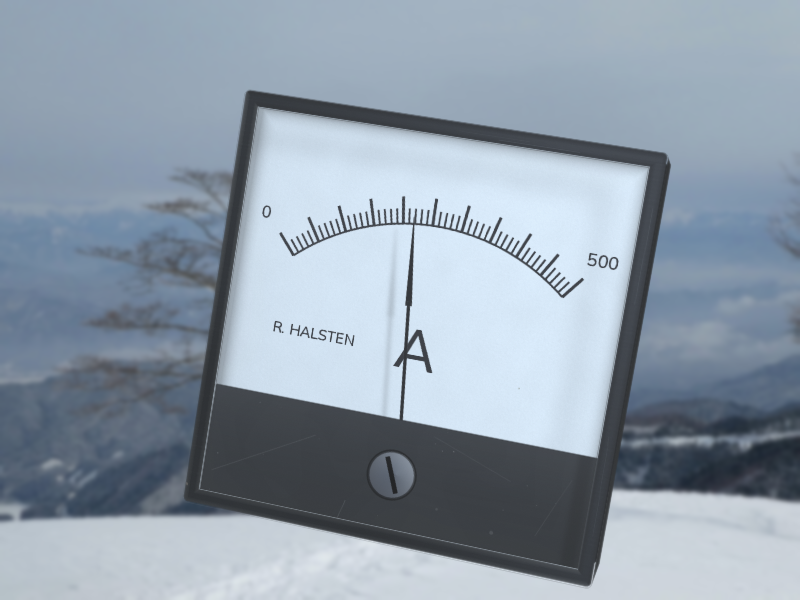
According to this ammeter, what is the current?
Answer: 220 A
